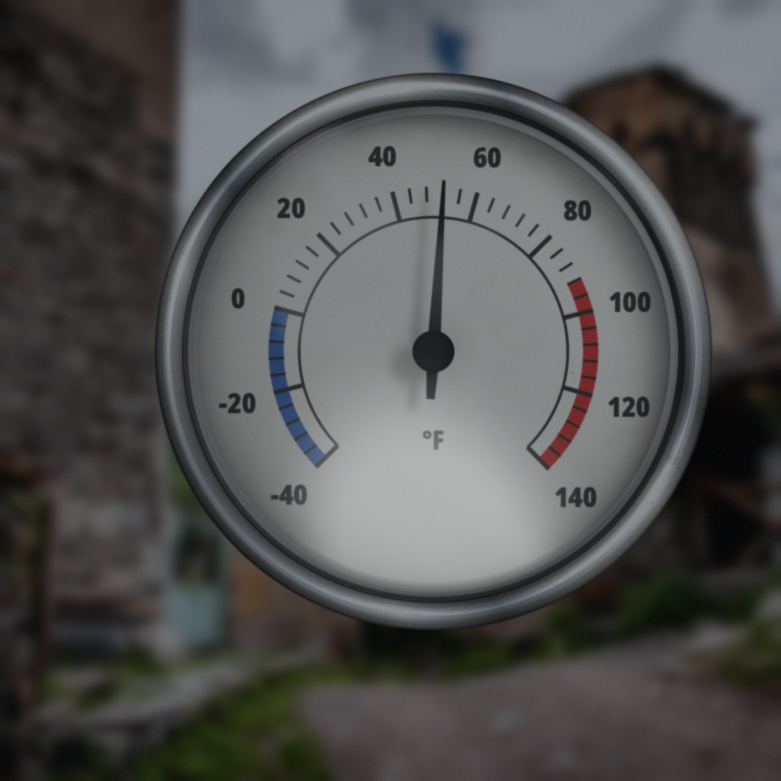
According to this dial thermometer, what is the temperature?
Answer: 52 °F
